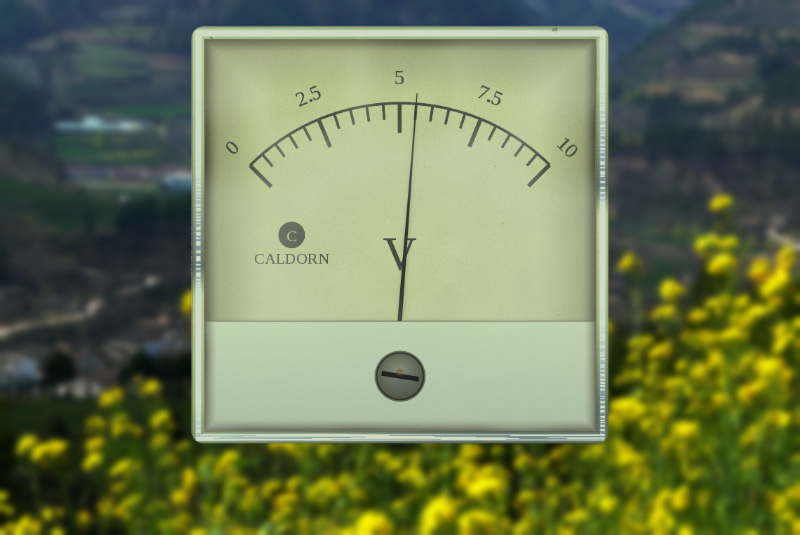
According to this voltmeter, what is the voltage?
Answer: 5.5 V
